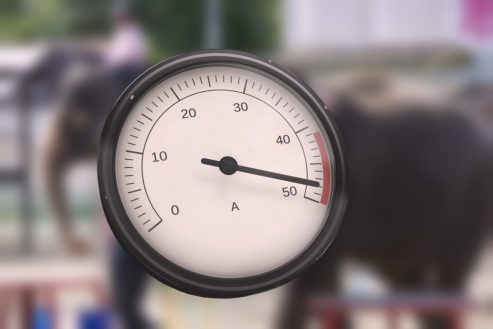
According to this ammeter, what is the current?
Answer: 48 A
